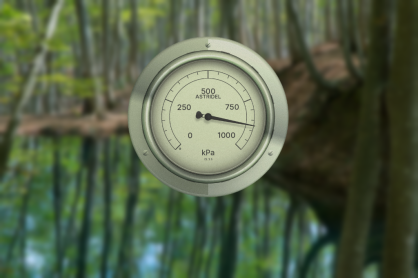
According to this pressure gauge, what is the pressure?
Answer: 875 kPa
